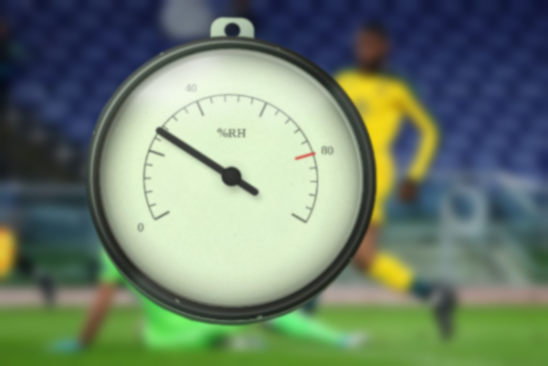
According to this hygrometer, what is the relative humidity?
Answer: 26 %
